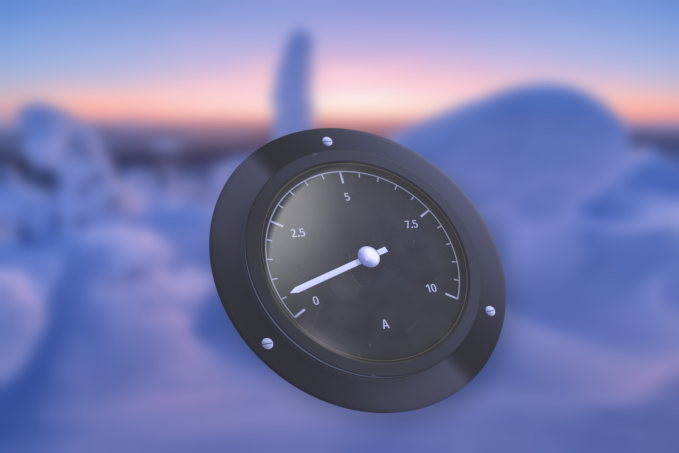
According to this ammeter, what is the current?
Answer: 0.5 A
